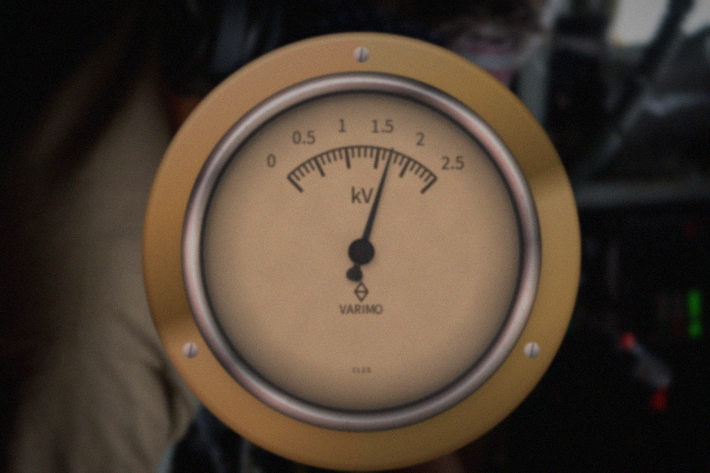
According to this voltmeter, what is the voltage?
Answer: 1.7 kV
